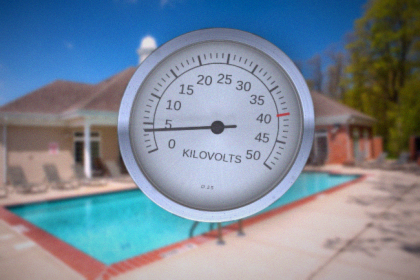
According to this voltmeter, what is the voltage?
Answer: 4 kV
